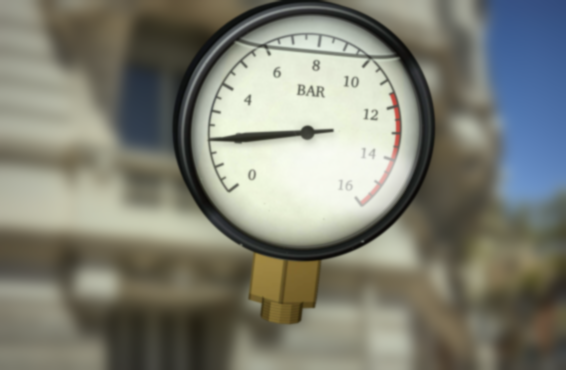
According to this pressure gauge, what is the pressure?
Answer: 2 bar
